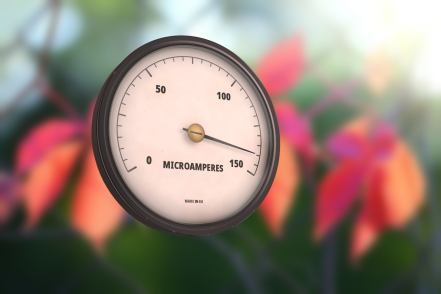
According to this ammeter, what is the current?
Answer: 140 µA
